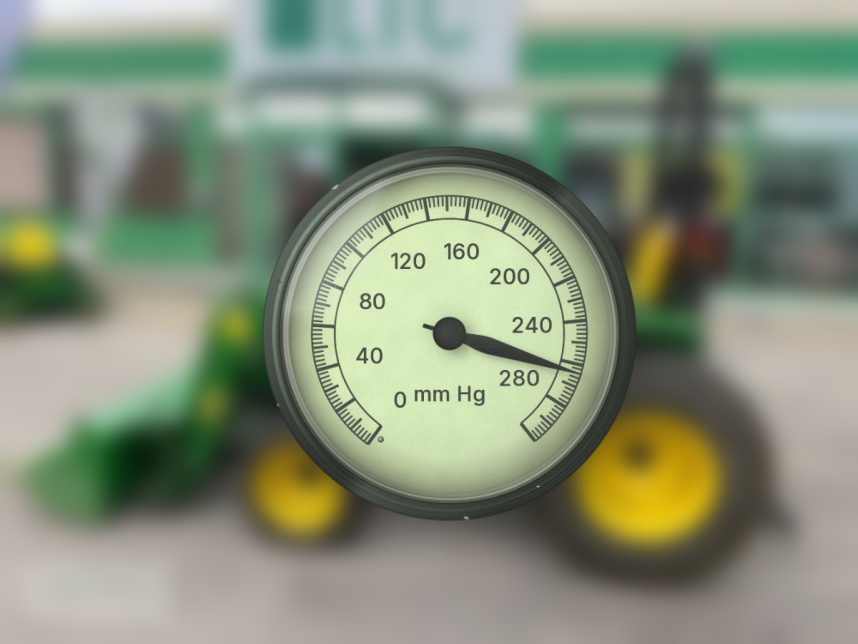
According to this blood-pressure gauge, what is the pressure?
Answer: 264 mmHg
